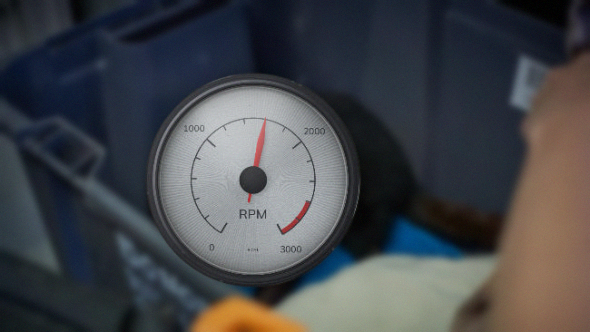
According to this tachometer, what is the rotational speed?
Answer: 1600 rpm
